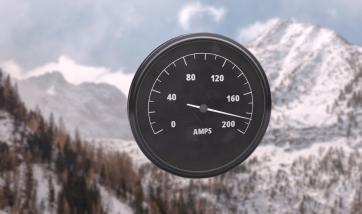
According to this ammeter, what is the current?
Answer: 185 A
